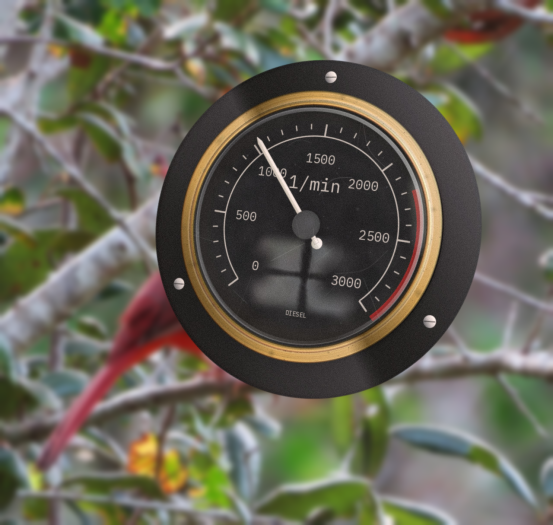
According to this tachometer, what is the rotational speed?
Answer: 1050 rpm
